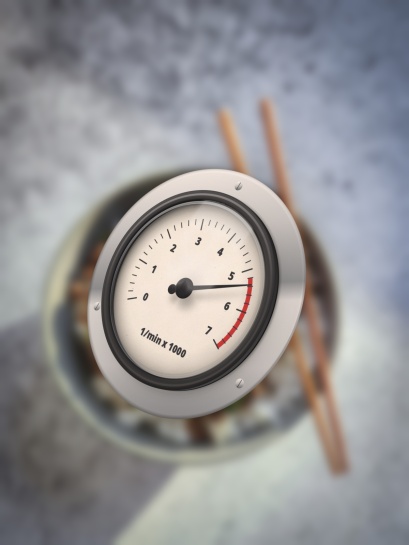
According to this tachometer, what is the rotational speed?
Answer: 5400 rpm
